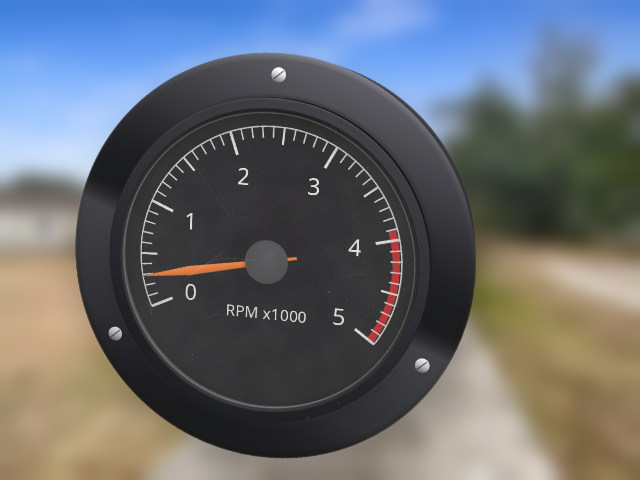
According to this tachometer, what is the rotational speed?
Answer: 300 rpm
